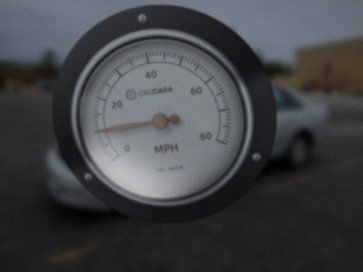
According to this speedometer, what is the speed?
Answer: 10 mph
